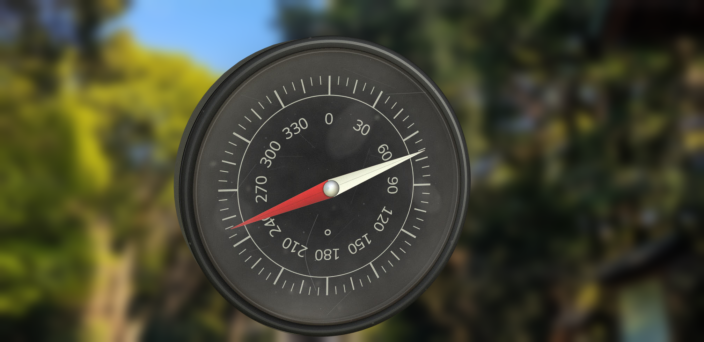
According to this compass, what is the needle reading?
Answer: 250 °
